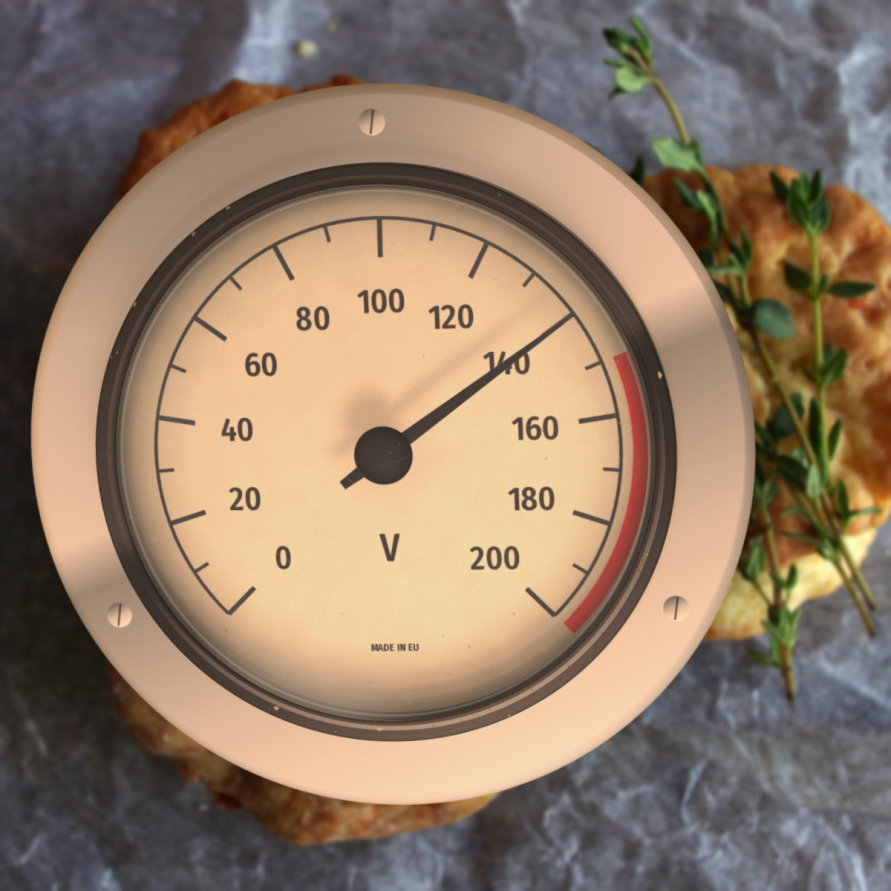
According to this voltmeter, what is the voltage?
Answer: 140 V
